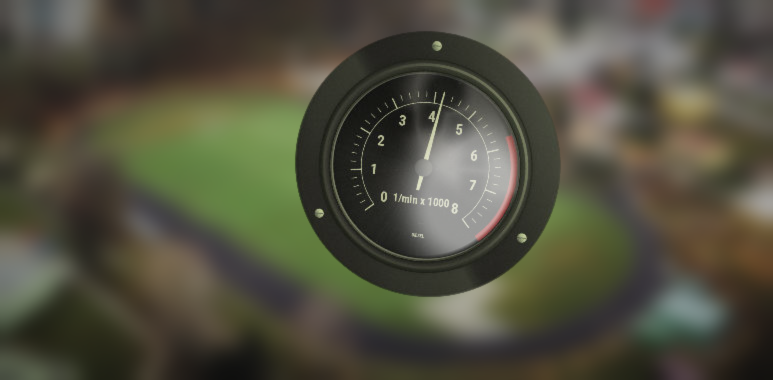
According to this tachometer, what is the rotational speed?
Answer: 4200 rpm
